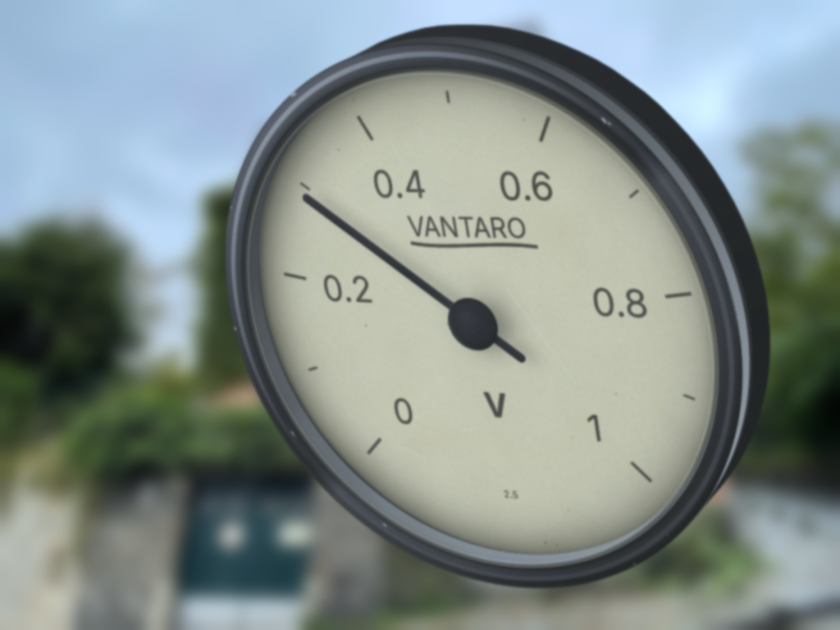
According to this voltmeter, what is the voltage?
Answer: 0.3 V
